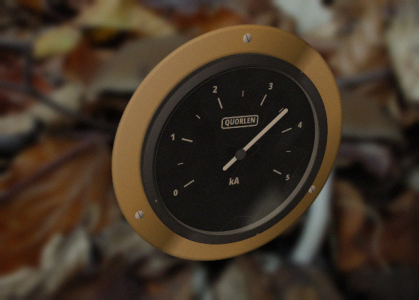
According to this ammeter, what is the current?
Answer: 3.5 kA
